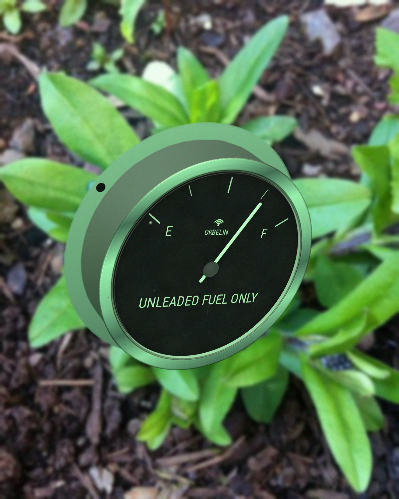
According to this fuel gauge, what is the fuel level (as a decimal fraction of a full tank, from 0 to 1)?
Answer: 0.75
